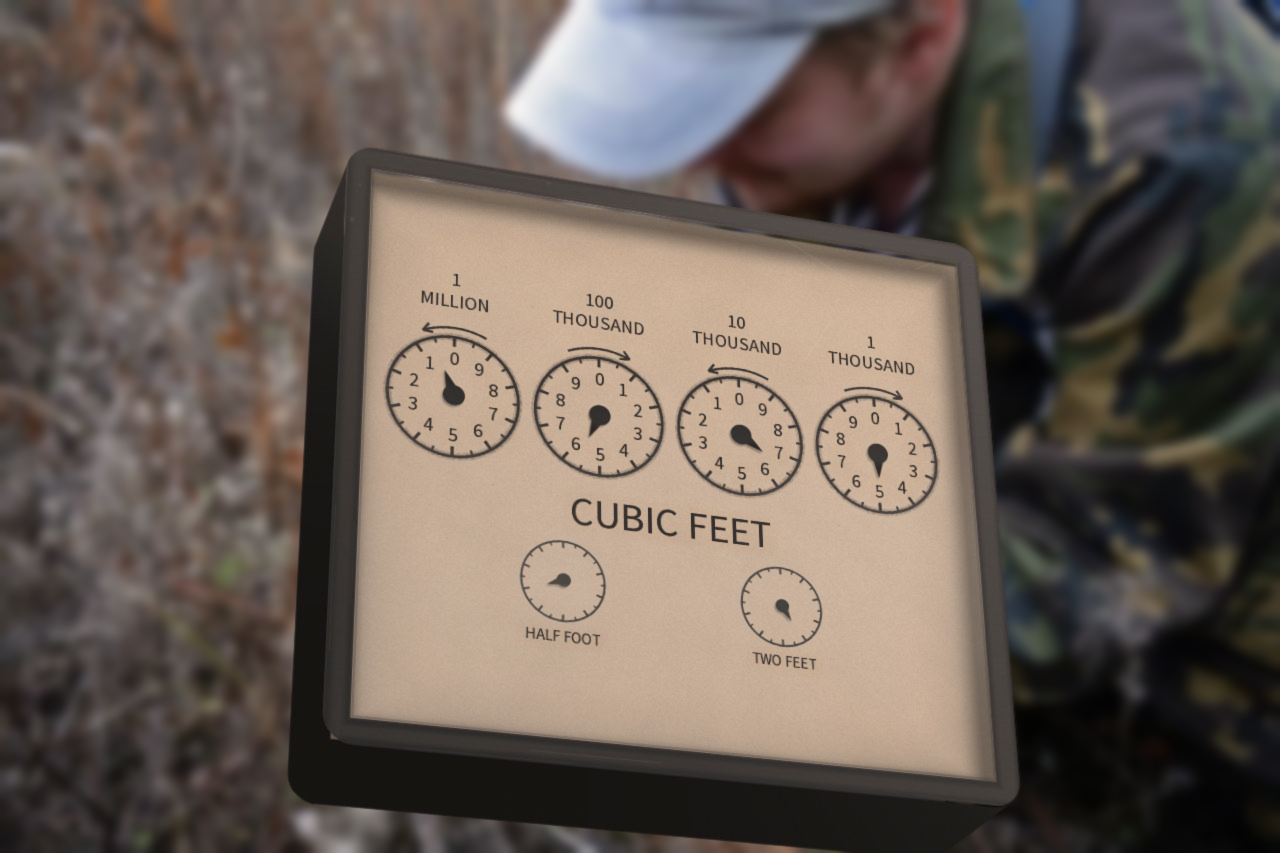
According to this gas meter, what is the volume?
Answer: 56500 ft³
